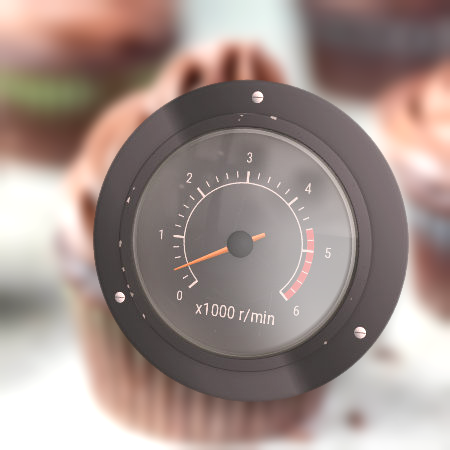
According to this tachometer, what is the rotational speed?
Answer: 400 rpm
